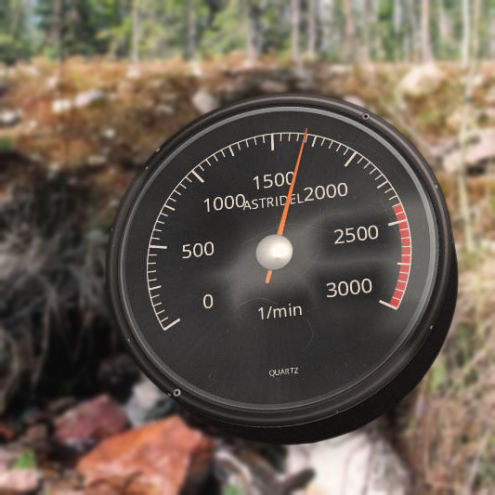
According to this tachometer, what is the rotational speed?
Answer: 1700 rpm
